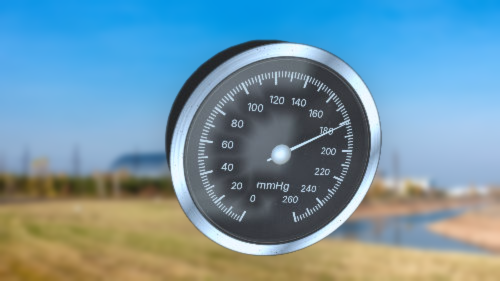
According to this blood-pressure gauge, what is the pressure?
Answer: 180 mmHg
